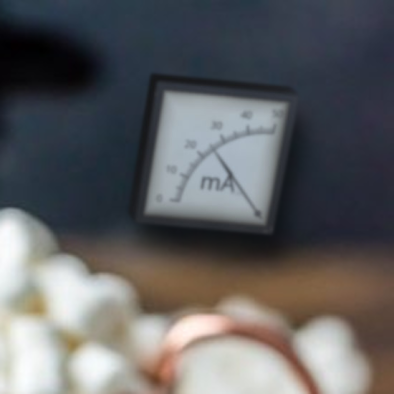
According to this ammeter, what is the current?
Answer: 25 mA
